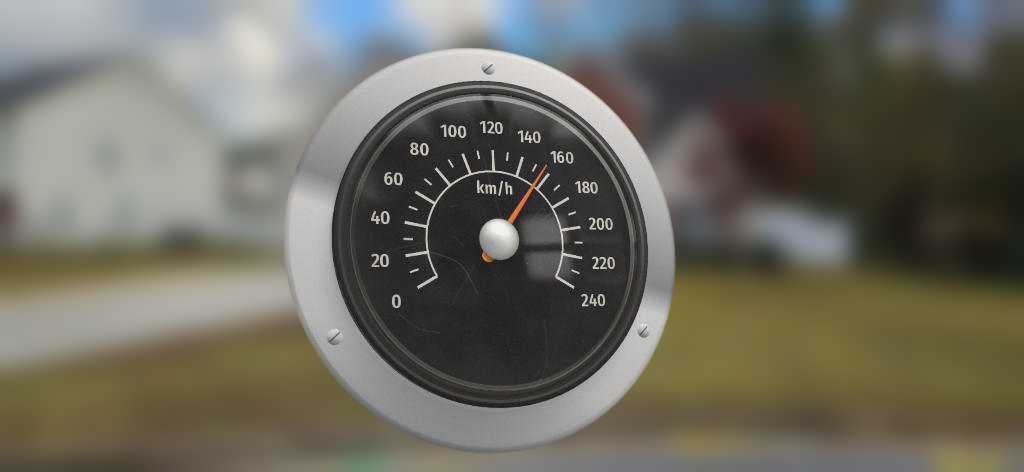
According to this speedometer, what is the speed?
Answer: 155 km/h
